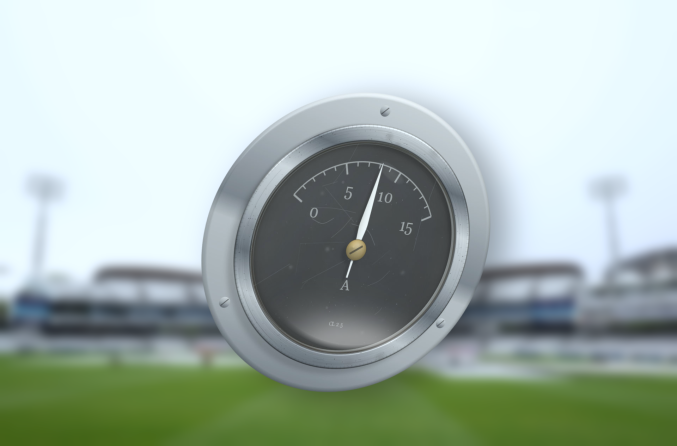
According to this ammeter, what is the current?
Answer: 8 A
